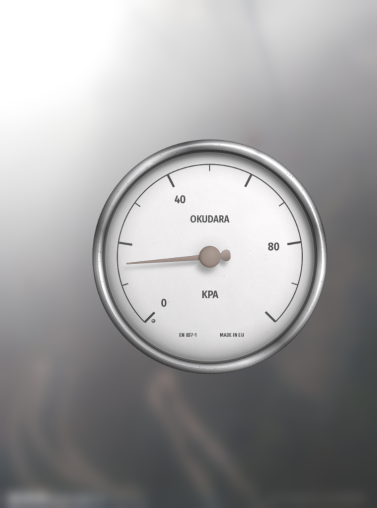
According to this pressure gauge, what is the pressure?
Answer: 15 kPa
